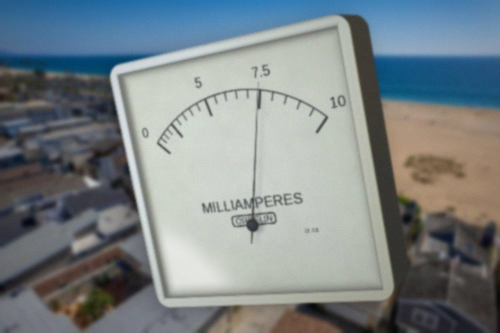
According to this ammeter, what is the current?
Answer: 7.5 mA
